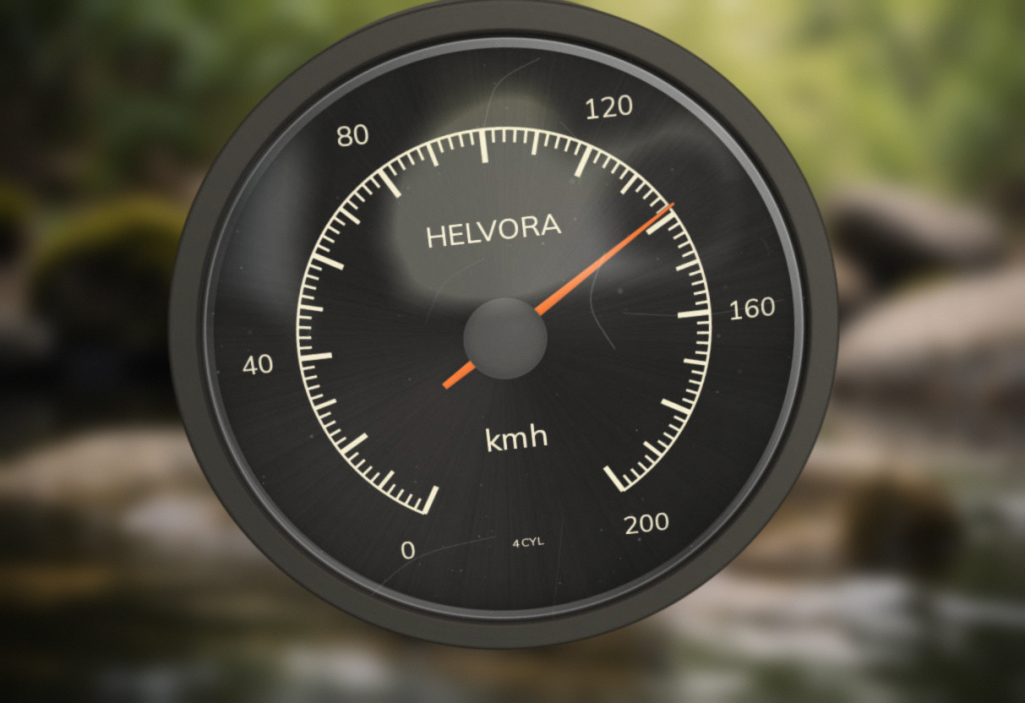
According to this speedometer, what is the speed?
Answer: 138 km/h
